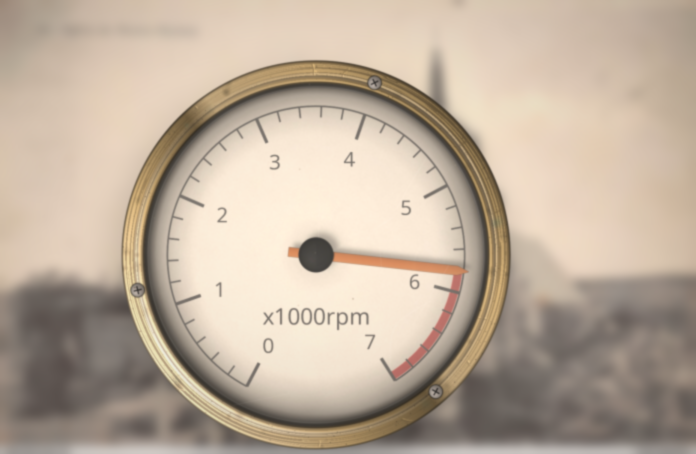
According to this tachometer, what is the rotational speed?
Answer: 5800 rpm
